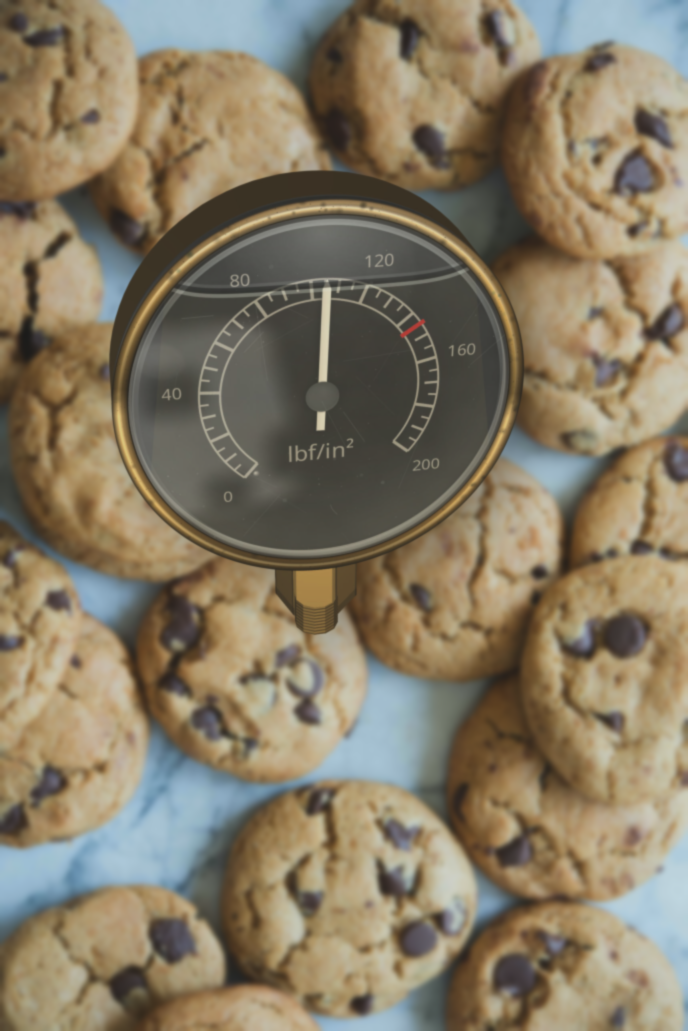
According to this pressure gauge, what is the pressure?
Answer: 105 psi
